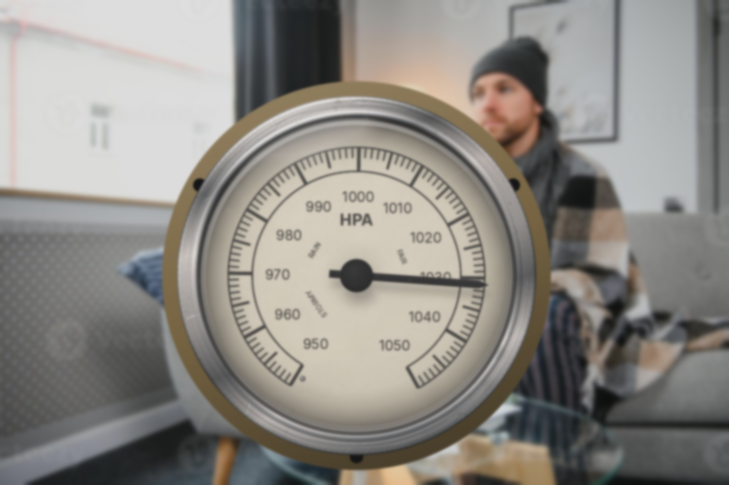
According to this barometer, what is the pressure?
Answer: 1031 hPa
